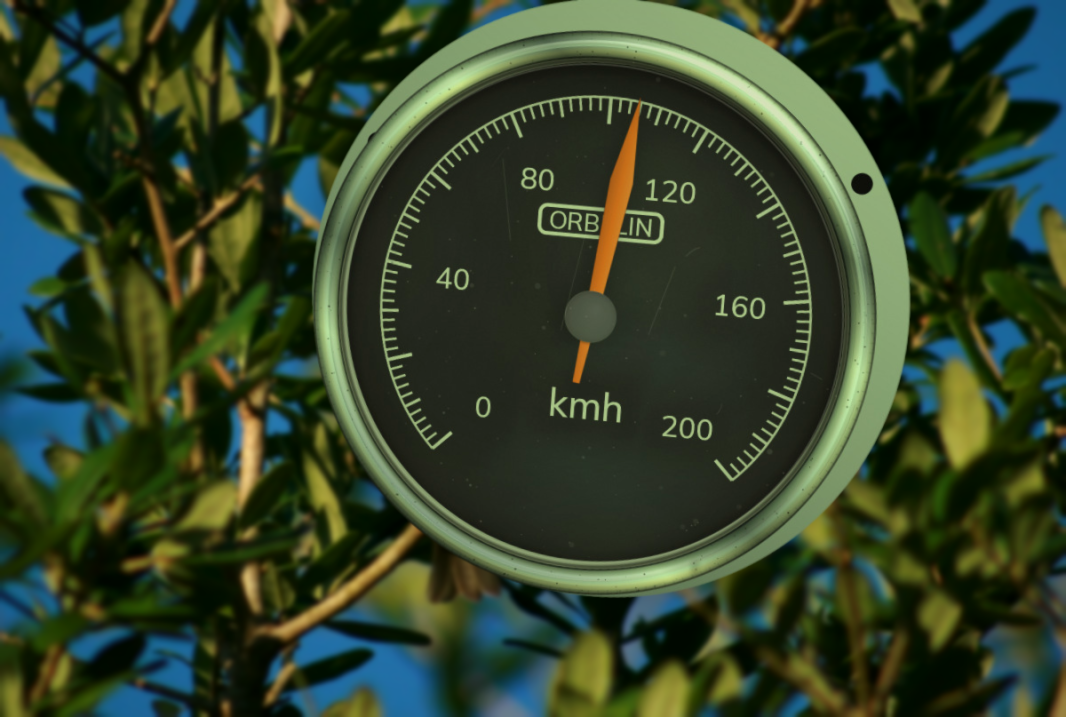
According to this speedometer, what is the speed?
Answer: 106 km/h
